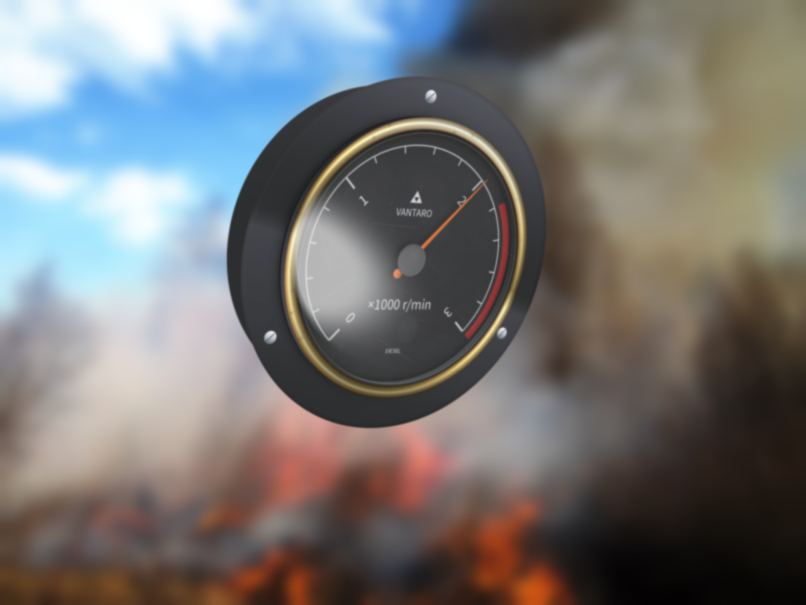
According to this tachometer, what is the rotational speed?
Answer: 2000 rpm
